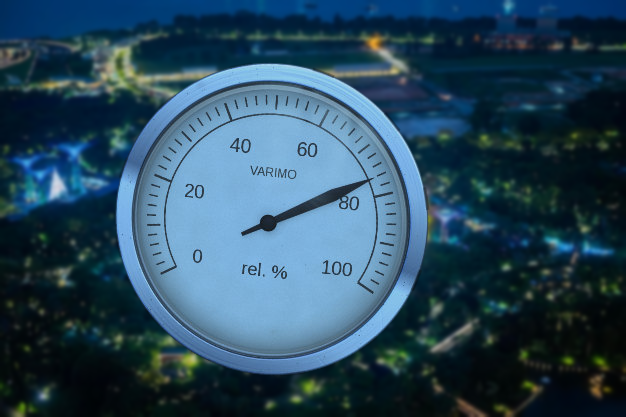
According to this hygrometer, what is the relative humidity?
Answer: 76 %
